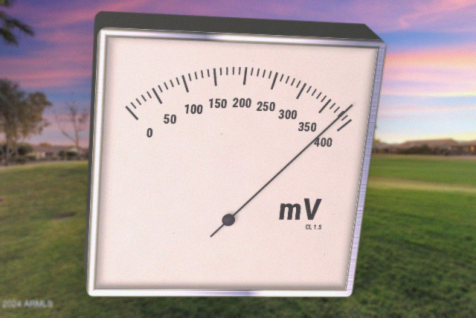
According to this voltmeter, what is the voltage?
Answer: 380 mV
